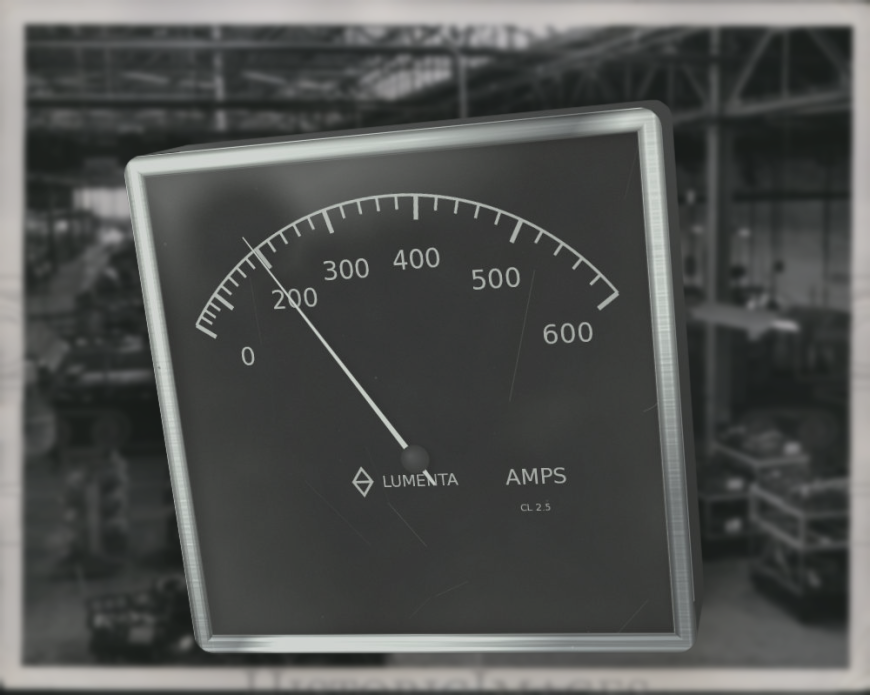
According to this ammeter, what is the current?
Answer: 200 A
